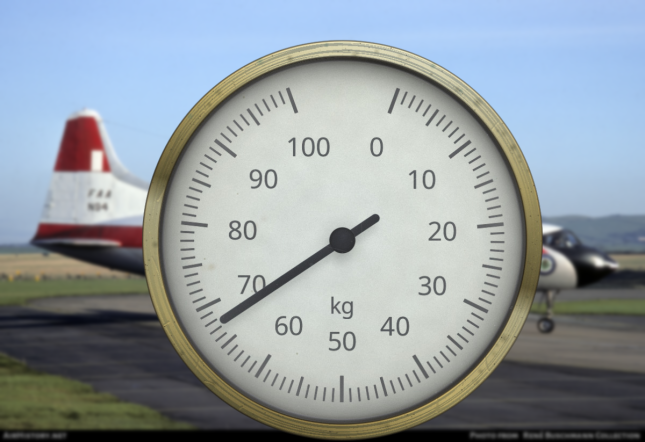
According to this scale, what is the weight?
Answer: 67.5 kg
